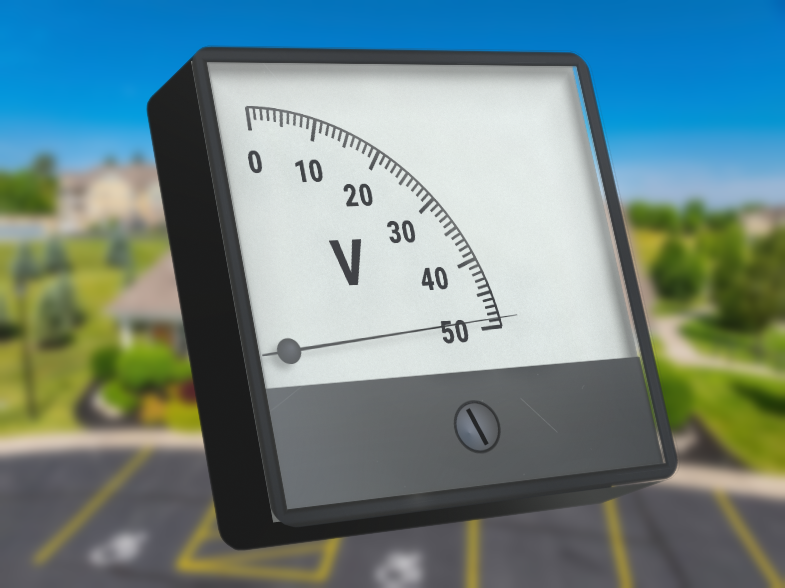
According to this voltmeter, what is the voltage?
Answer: 49 V
